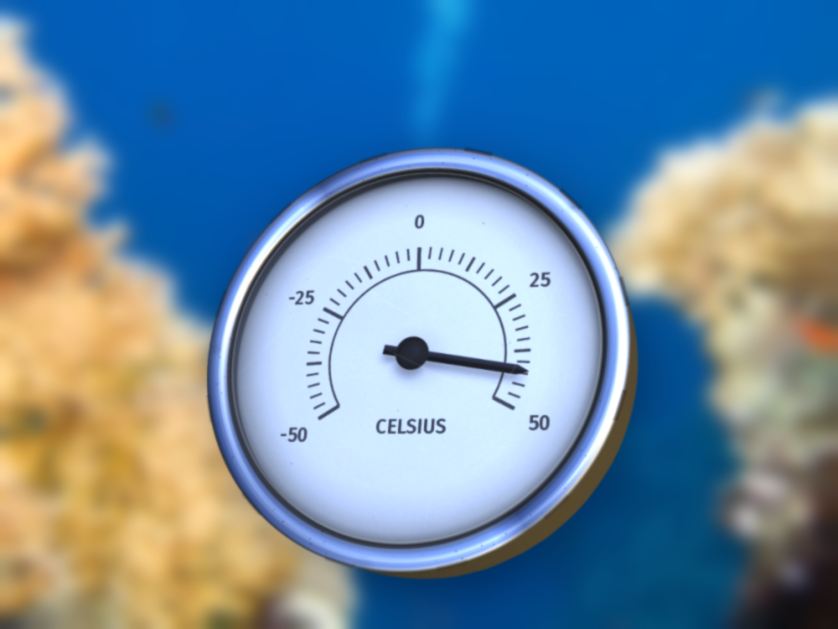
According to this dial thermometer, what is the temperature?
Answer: 42.5 °C
